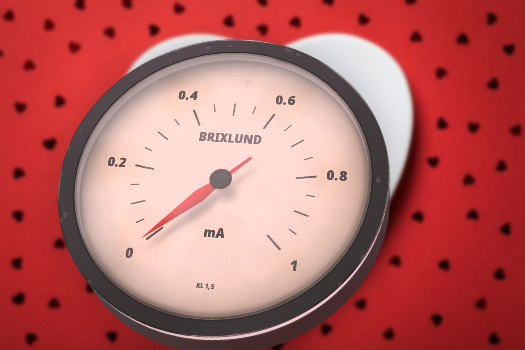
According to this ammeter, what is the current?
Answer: 0 mA
